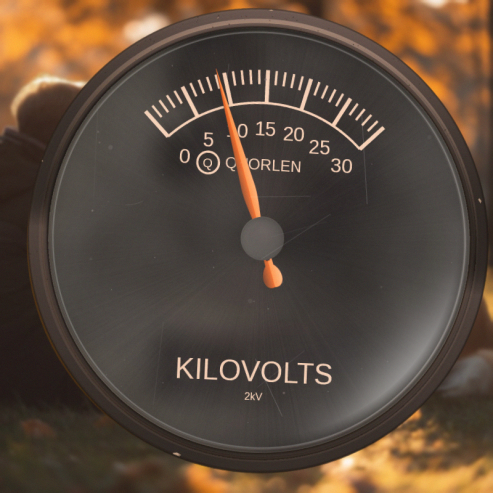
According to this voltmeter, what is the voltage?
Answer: 9 kV
